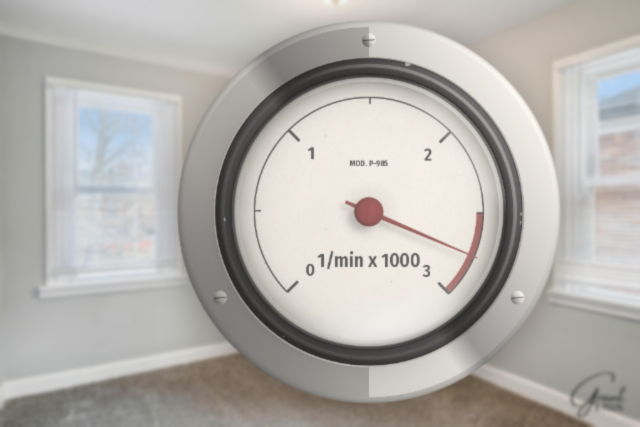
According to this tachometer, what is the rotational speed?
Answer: 2750 rpm
